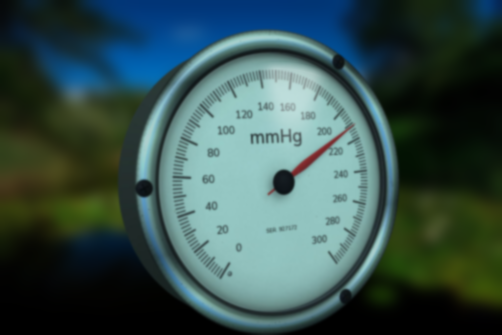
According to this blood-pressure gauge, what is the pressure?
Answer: 210 mmHg
